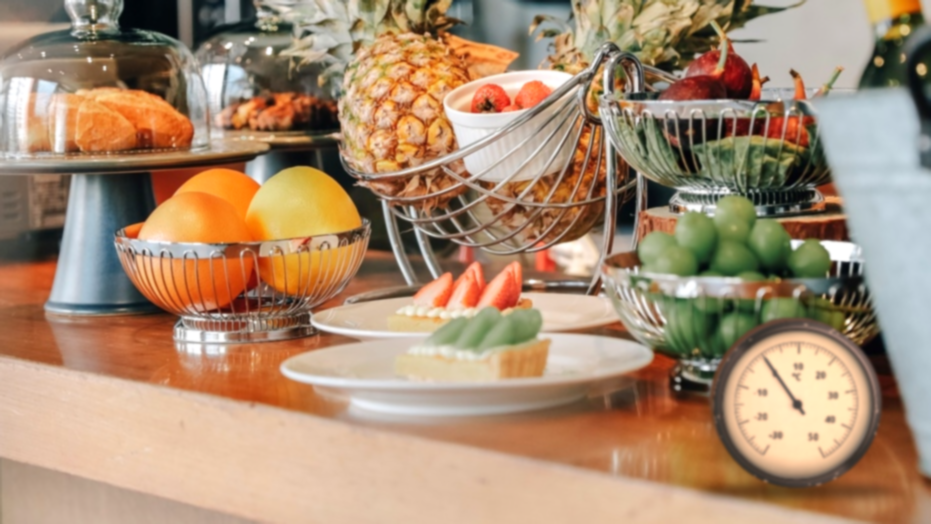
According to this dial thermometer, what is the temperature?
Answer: 0 °C
